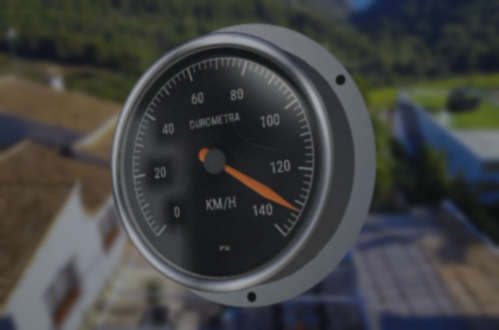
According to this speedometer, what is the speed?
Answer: 132 km/h
